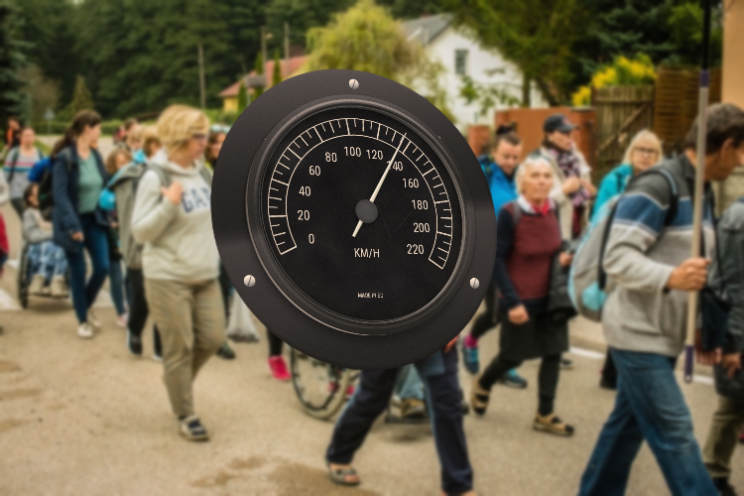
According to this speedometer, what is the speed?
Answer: 135 km/h
